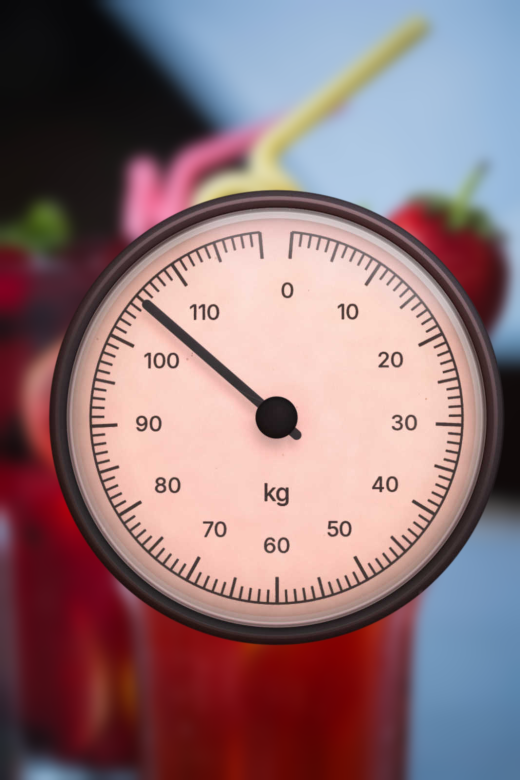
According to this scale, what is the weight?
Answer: 105 kg
